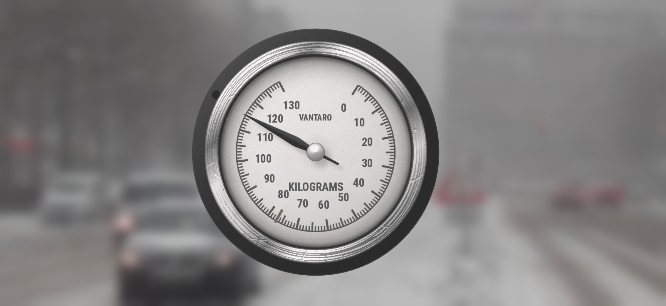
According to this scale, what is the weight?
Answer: 115 kg
